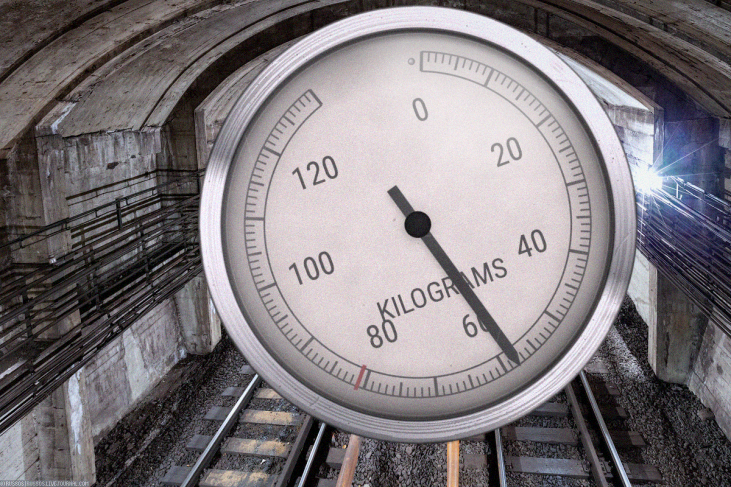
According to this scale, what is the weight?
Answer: 58 kg
